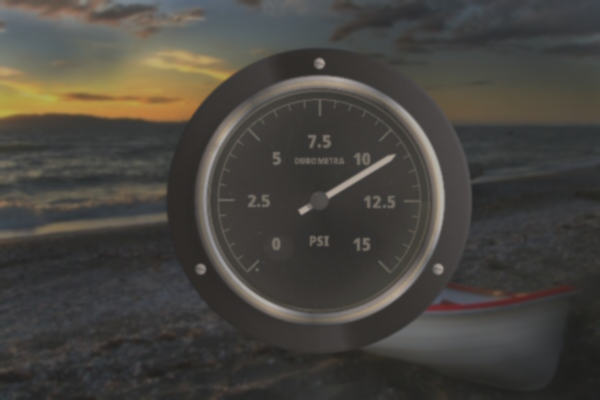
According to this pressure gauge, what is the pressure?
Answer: 10.75 psi
